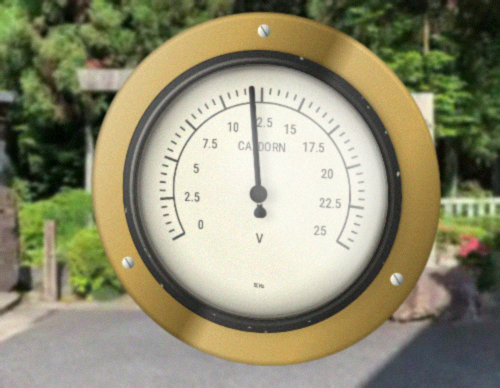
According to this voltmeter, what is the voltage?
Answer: 12 V
